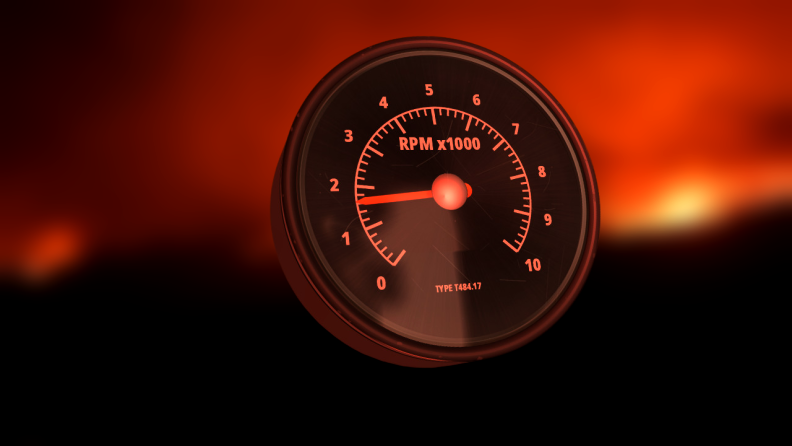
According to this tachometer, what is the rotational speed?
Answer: 1600 rpm
